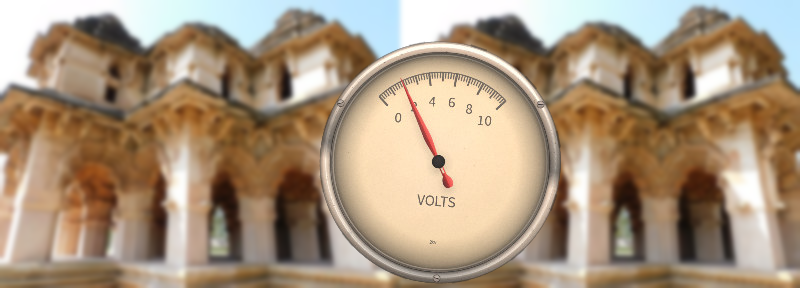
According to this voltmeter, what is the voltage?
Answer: 2 V
